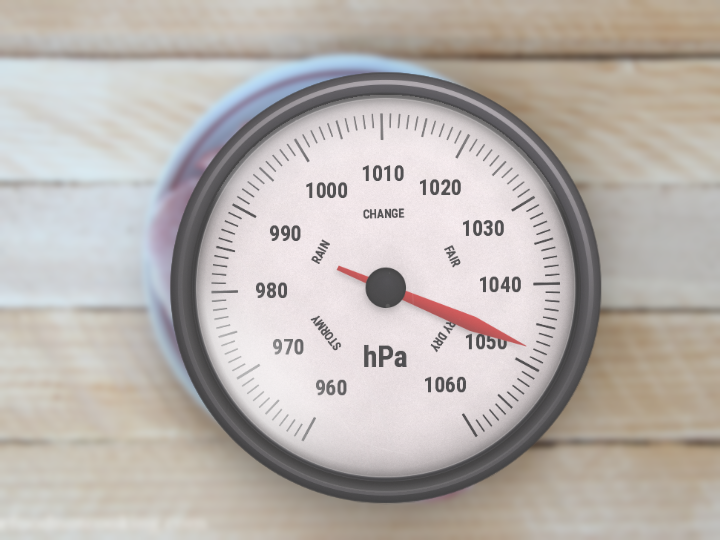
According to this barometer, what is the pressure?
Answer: 1048 hPa
